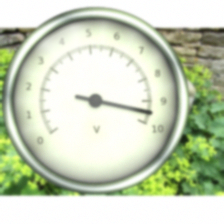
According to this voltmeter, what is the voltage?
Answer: 9.5 V
